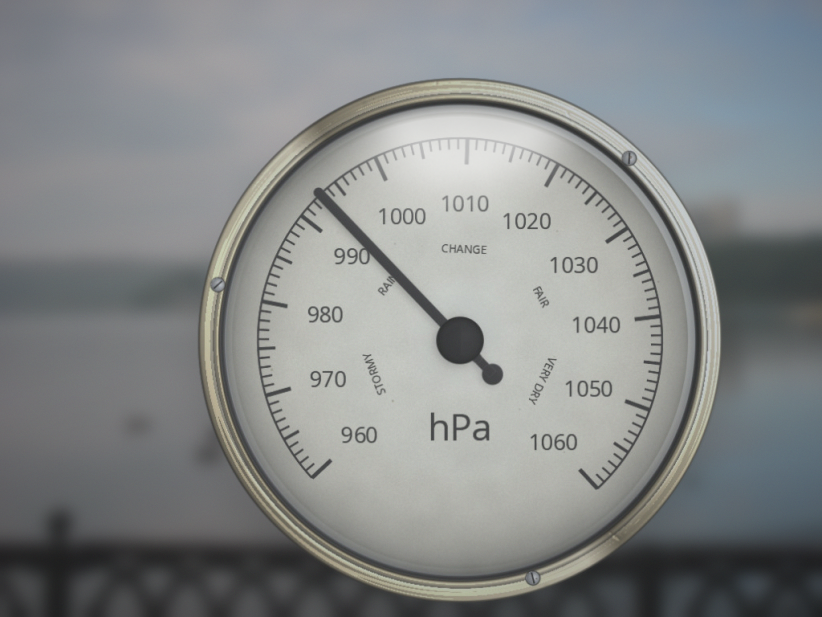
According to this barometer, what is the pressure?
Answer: 993 hPa
